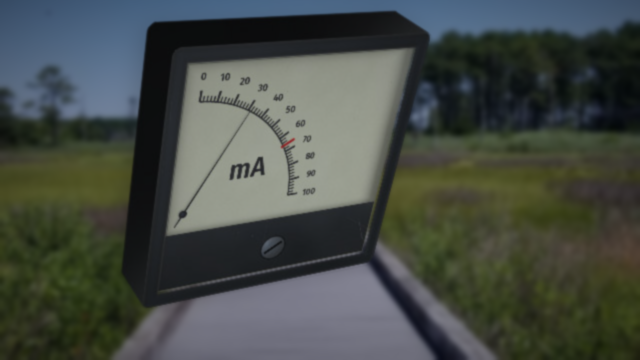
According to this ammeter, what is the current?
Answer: 30 mA
